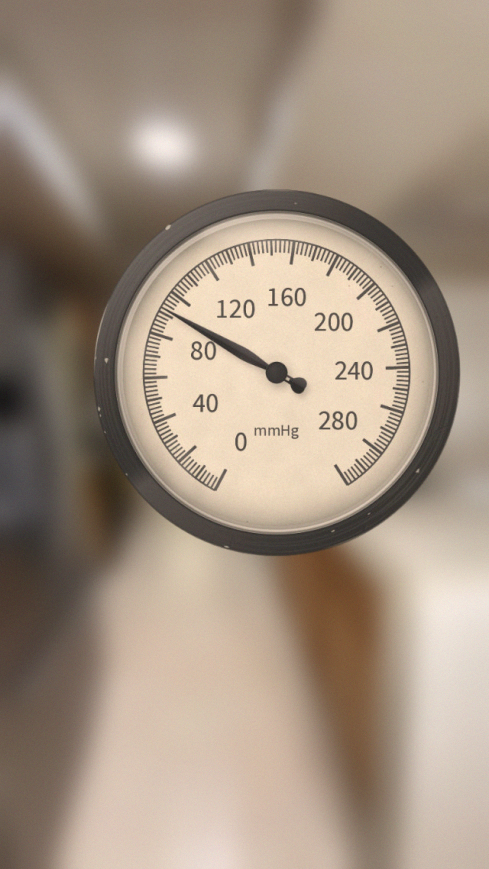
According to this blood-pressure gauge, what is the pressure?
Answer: 92 mmHg
